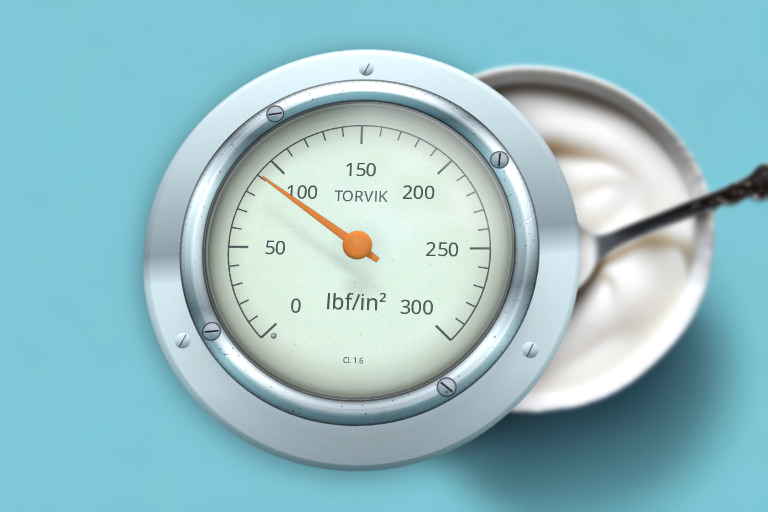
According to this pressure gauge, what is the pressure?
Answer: 90 psi
